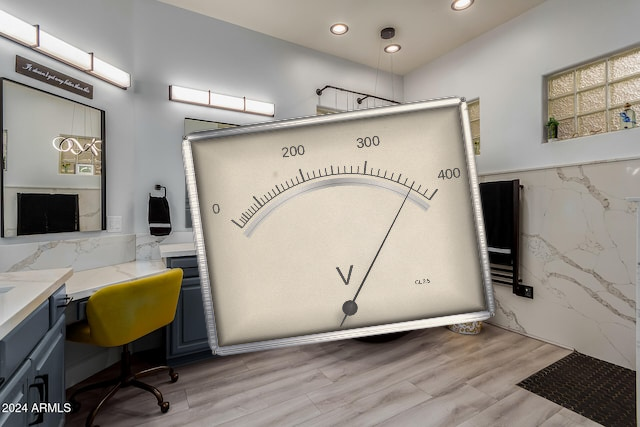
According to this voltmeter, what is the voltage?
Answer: 370 V
